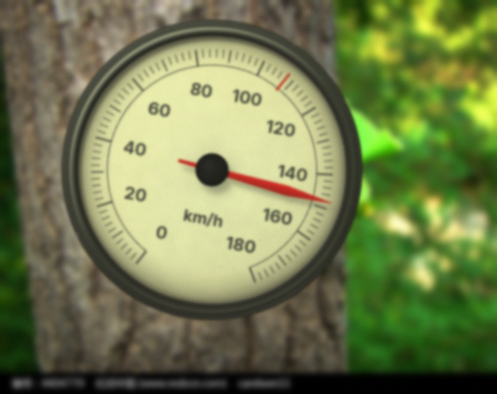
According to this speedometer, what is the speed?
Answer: 148 km/h
